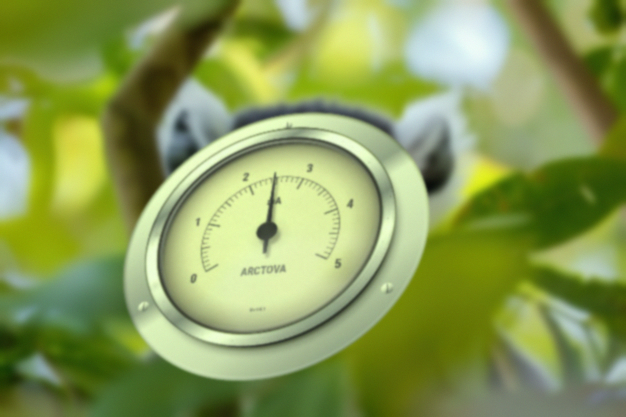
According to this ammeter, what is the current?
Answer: 2.5 mA
